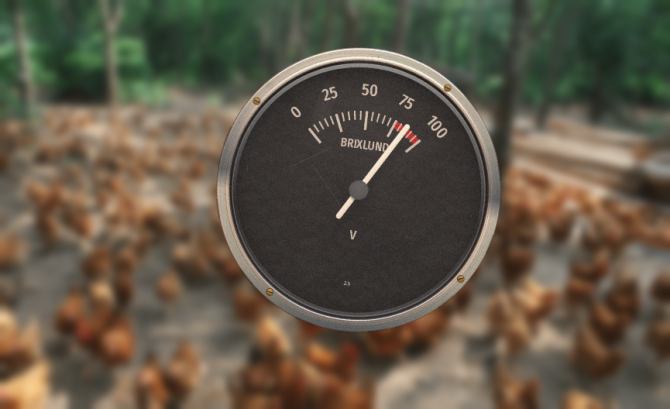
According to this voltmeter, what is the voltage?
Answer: 85 V
